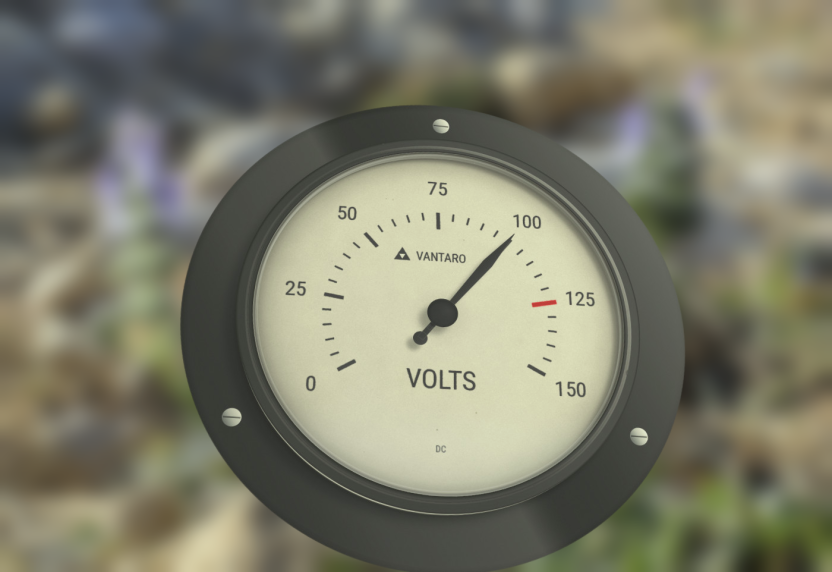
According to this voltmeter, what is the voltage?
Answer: 100 V
